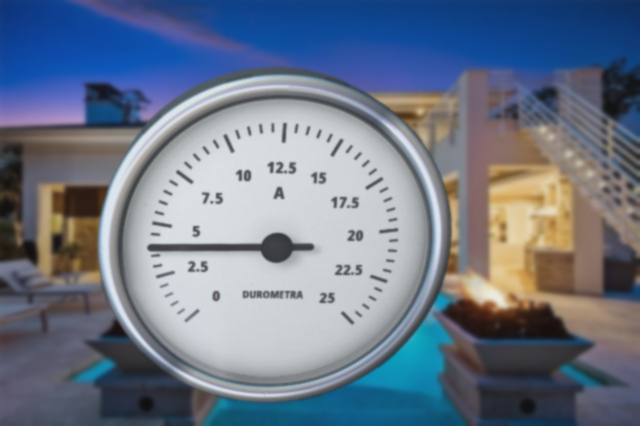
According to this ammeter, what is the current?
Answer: 4 A
